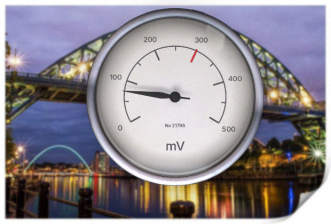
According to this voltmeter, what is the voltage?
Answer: 75 mV
